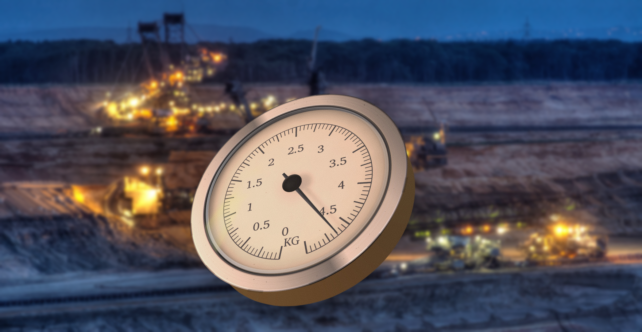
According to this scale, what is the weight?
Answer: 4.65 kg
